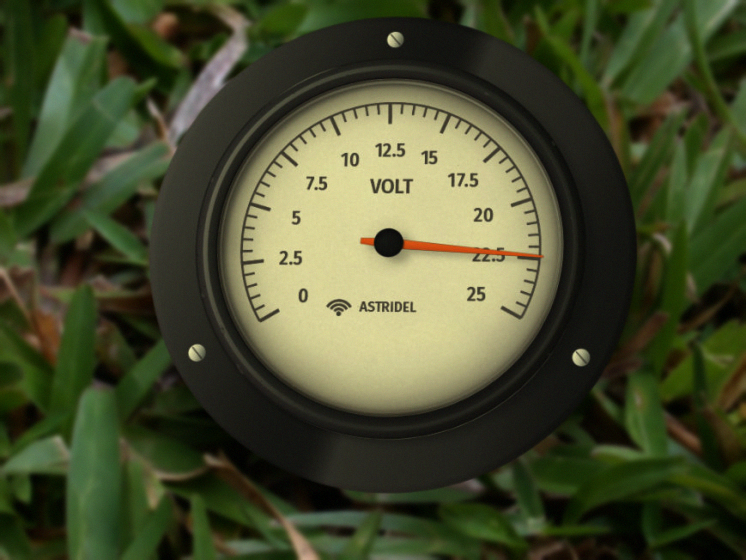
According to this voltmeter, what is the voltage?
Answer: 22.5 V
